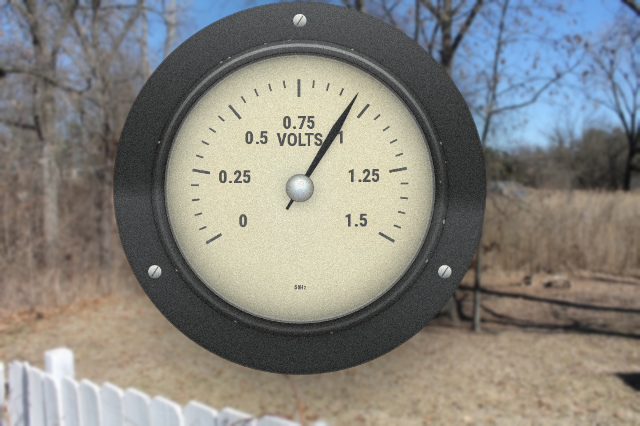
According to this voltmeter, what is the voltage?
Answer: 0.95 V
